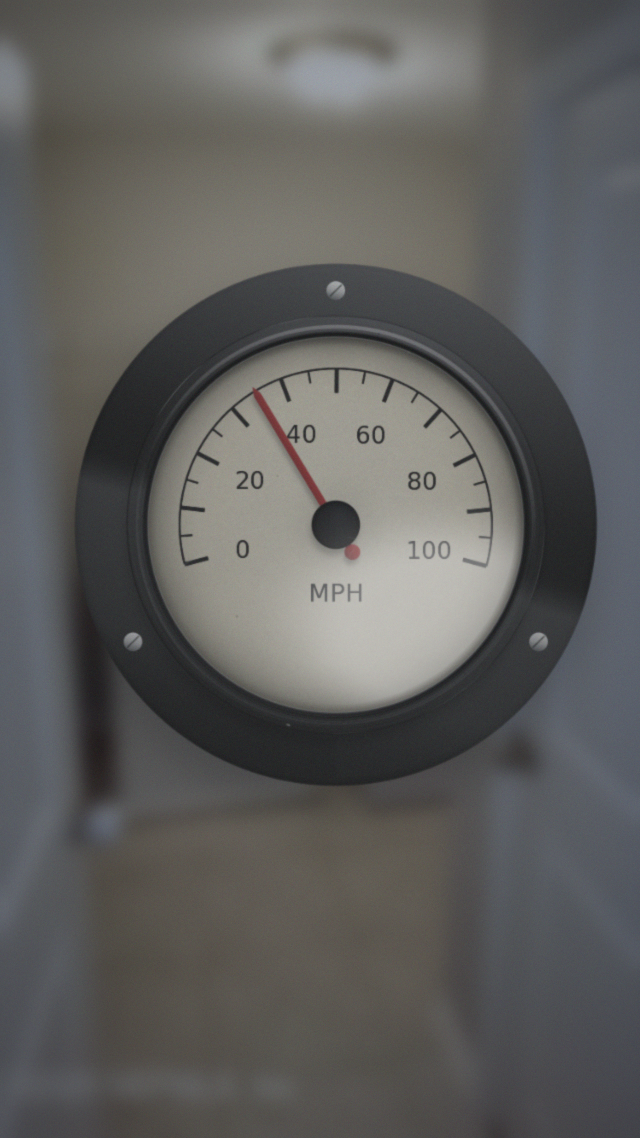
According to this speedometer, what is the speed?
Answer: 35 mph
